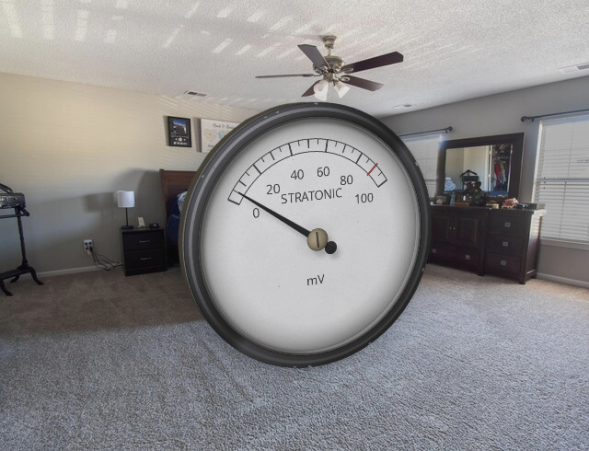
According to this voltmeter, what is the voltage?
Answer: 5 mV
